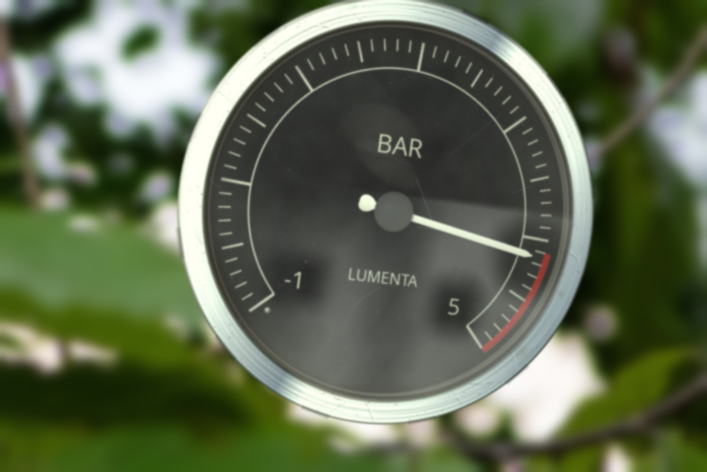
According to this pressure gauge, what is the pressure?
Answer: 4.15 bar
